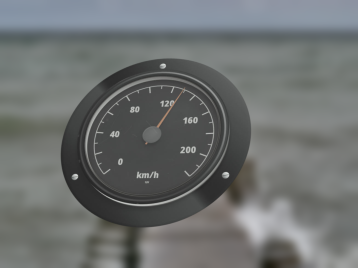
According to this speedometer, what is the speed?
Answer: 130 km/h
